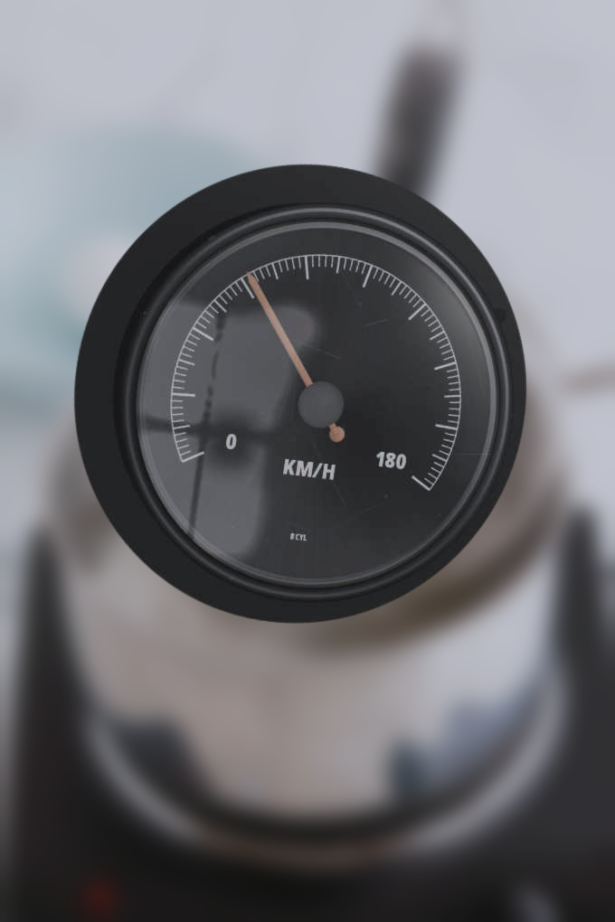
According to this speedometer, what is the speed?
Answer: 62 km/h
